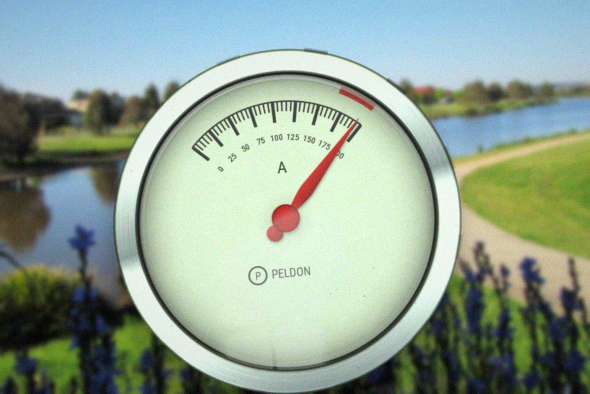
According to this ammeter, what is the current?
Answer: 195 A
